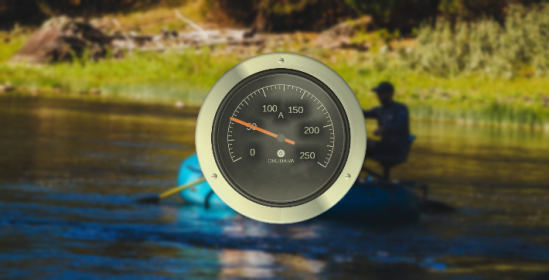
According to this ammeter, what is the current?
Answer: 50 A
